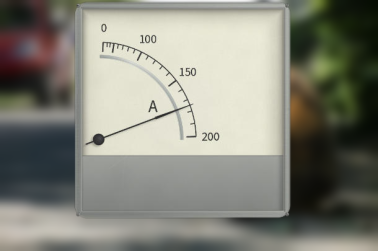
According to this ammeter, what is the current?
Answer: 175 A
